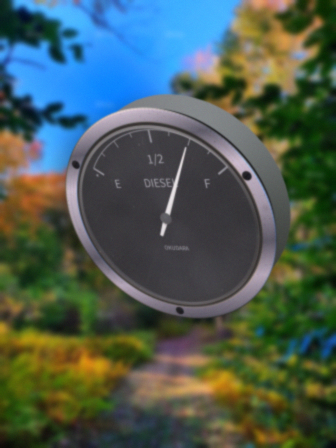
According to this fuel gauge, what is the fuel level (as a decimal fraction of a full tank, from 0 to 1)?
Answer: 0.75
